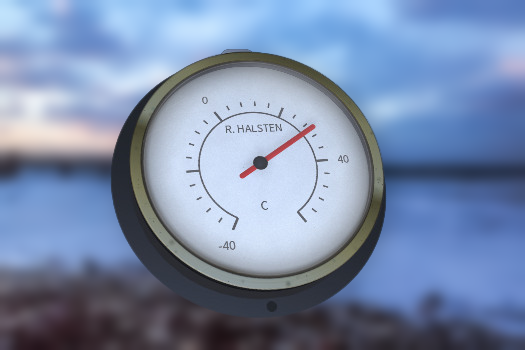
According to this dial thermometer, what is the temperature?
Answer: 30 °C
